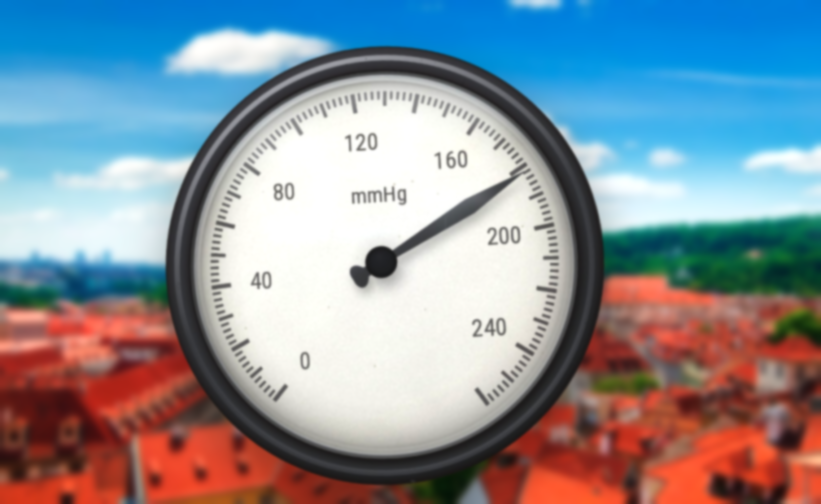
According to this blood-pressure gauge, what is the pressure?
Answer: 182 mmHg
